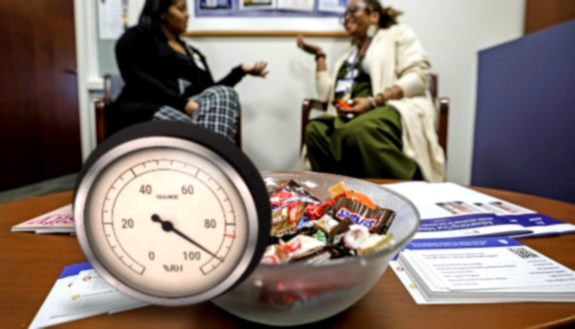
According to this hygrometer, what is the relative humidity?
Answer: 92 %
